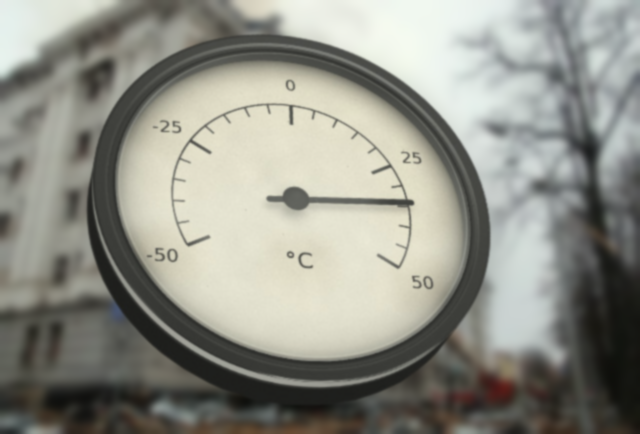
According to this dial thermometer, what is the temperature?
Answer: 35 °C
